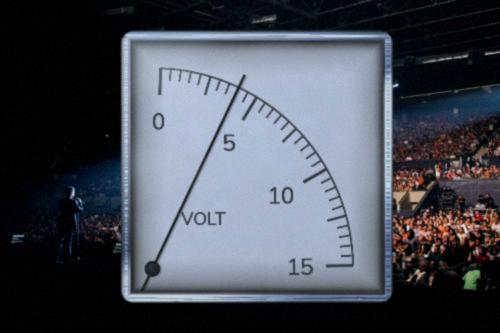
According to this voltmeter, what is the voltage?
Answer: 4 V
